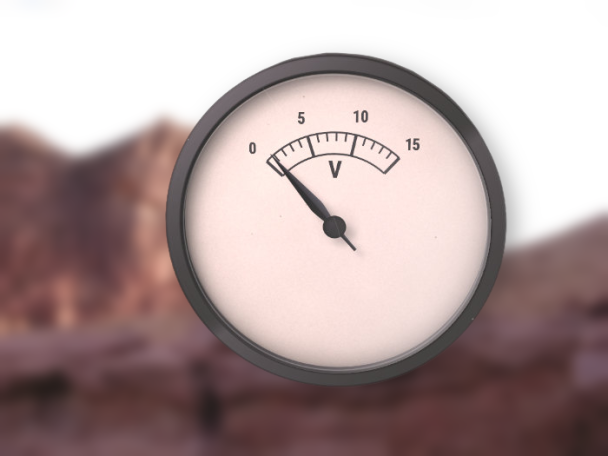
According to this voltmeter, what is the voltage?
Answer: 1 V
